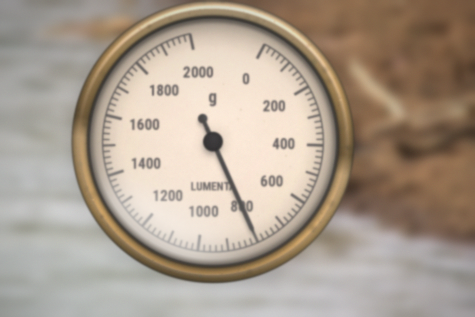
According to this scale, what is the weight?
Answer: 800 g
